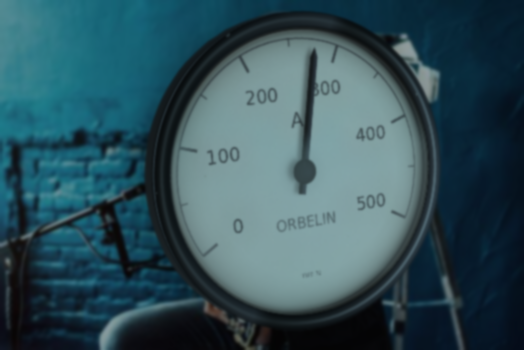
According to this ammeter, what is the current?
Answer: 275 A
